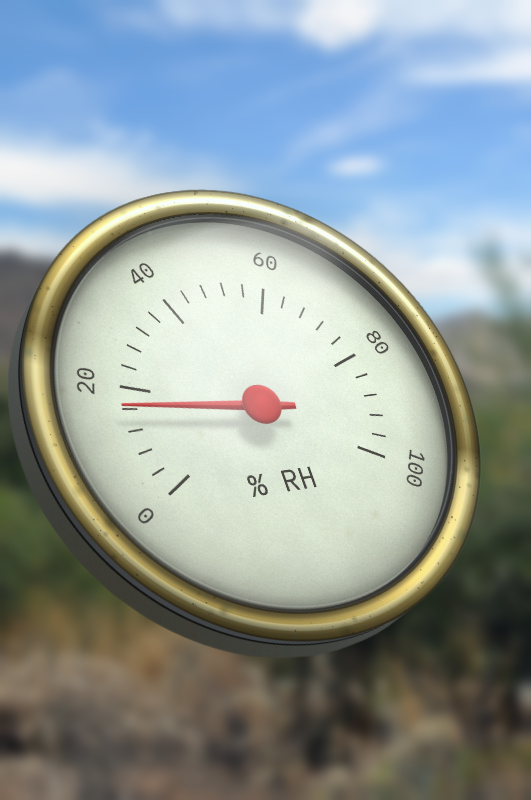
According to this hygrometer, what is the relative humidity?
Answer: 16 %
